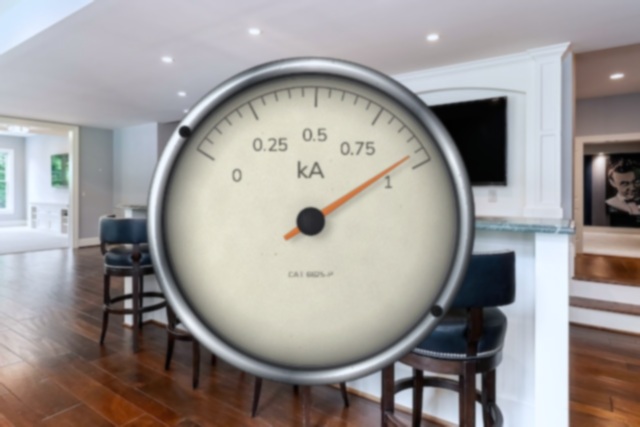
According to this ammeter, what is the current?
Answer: 0.95 kA
